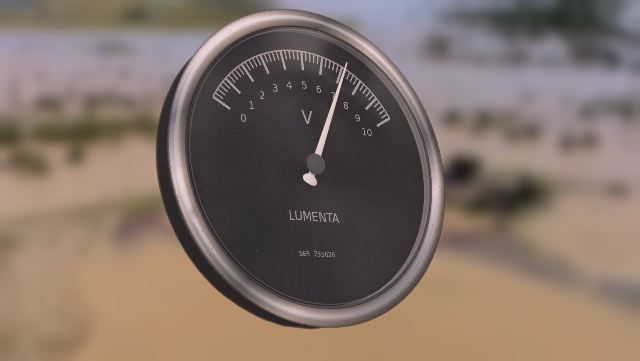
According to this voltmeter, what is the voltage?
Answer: 7 V
